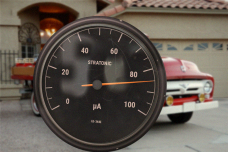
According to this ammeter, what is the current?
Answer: 85 µA
